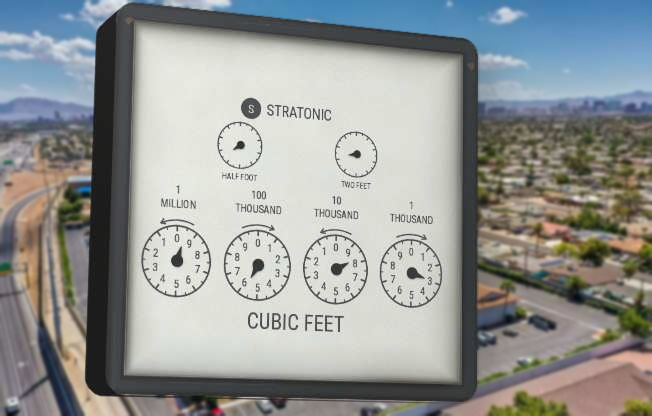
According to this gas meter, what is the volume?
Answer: 958300 ft³
